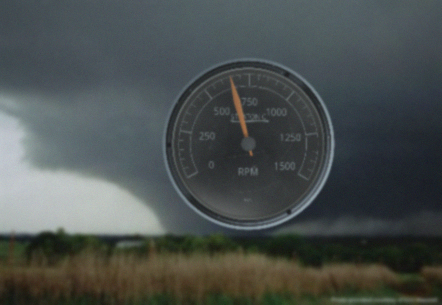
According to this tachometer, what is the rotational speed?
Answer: 650 rpm
